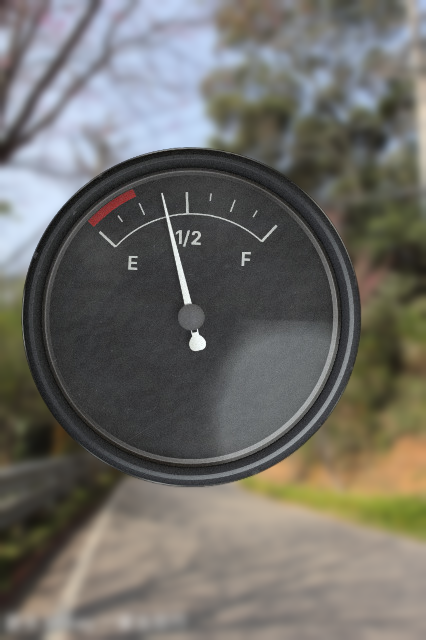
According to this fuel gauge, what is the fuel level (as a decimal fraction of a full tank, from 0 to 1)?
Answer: 0.375
